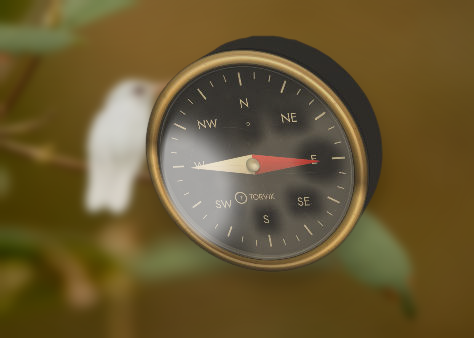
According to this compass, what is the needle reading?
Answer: 90 °
